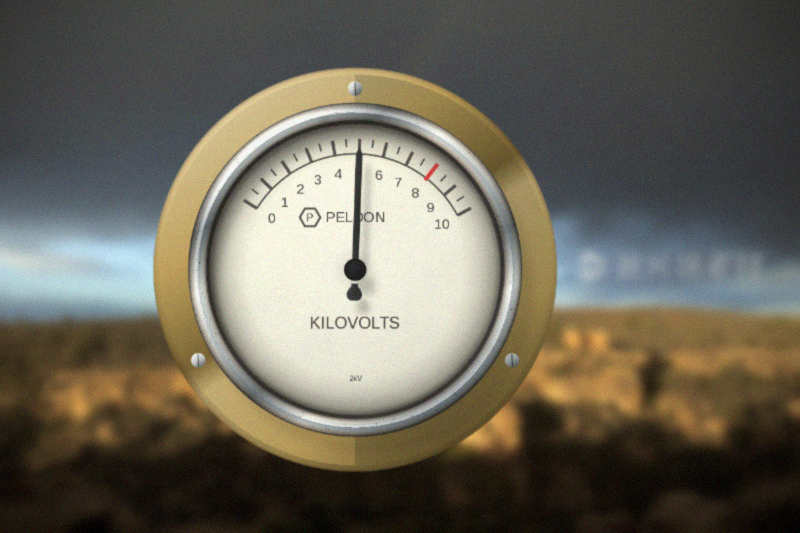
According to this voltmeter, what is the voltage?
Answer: 5 kV
